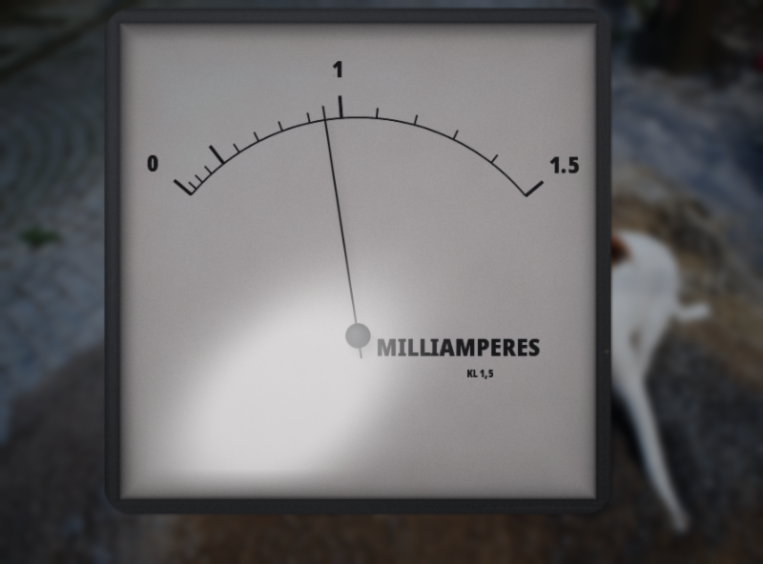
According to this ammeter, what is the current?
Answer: 0.95 mA
